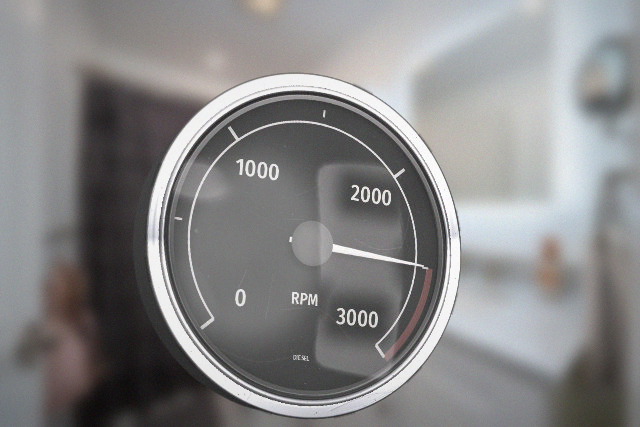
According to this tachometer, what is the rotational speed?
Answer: 2500 rpm
